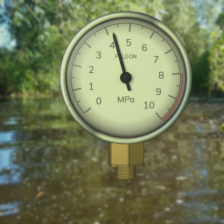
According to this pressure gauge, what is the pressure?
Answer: 4.25 MPa
